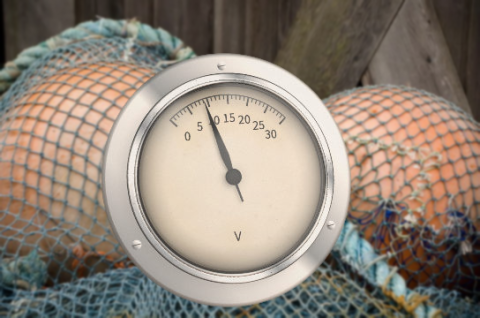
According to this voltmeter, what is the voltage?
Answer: 9 V
